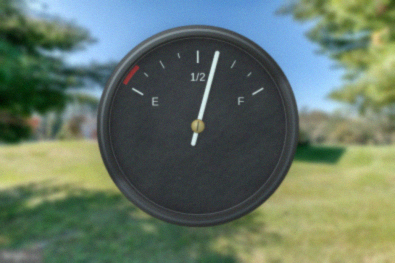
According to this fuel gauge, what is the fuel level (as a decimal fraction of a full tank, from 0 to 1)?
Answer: 0.625
